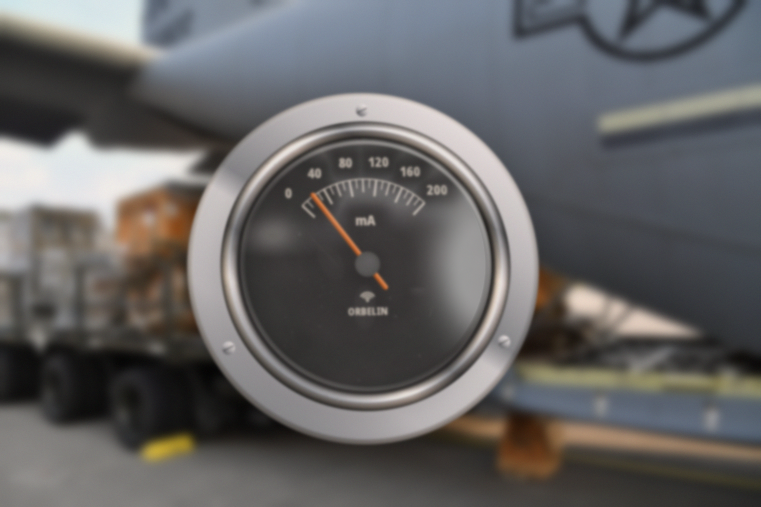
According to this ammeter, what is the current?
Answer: 20 mA
